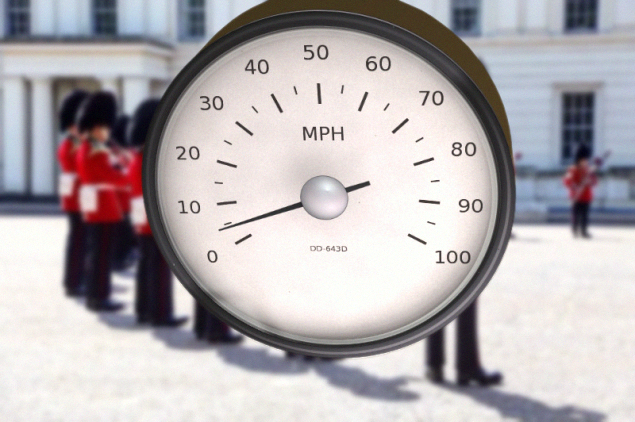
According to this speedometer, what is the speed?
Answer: 5 mph
